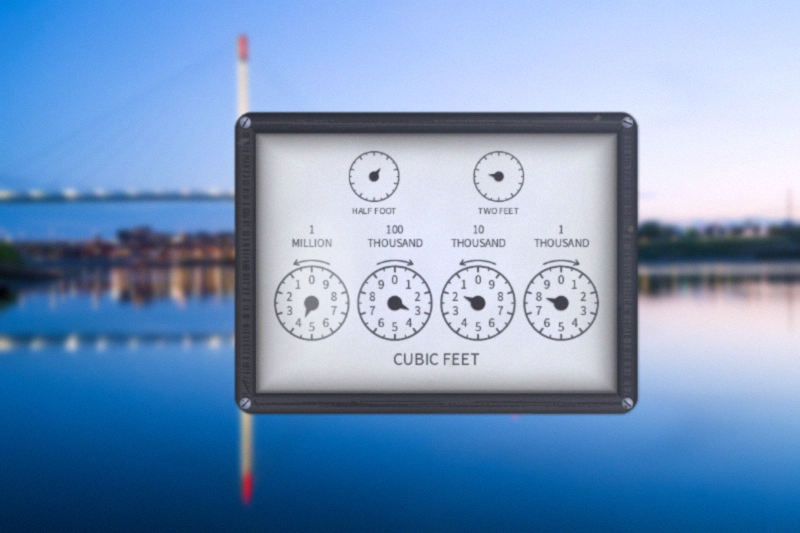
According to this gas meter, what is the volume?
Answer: 431800 ft³
